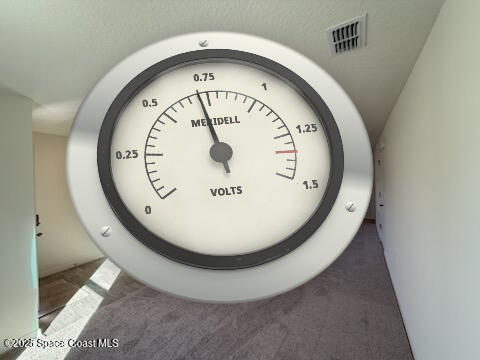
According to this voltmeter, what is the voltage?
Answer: 0.7 V
